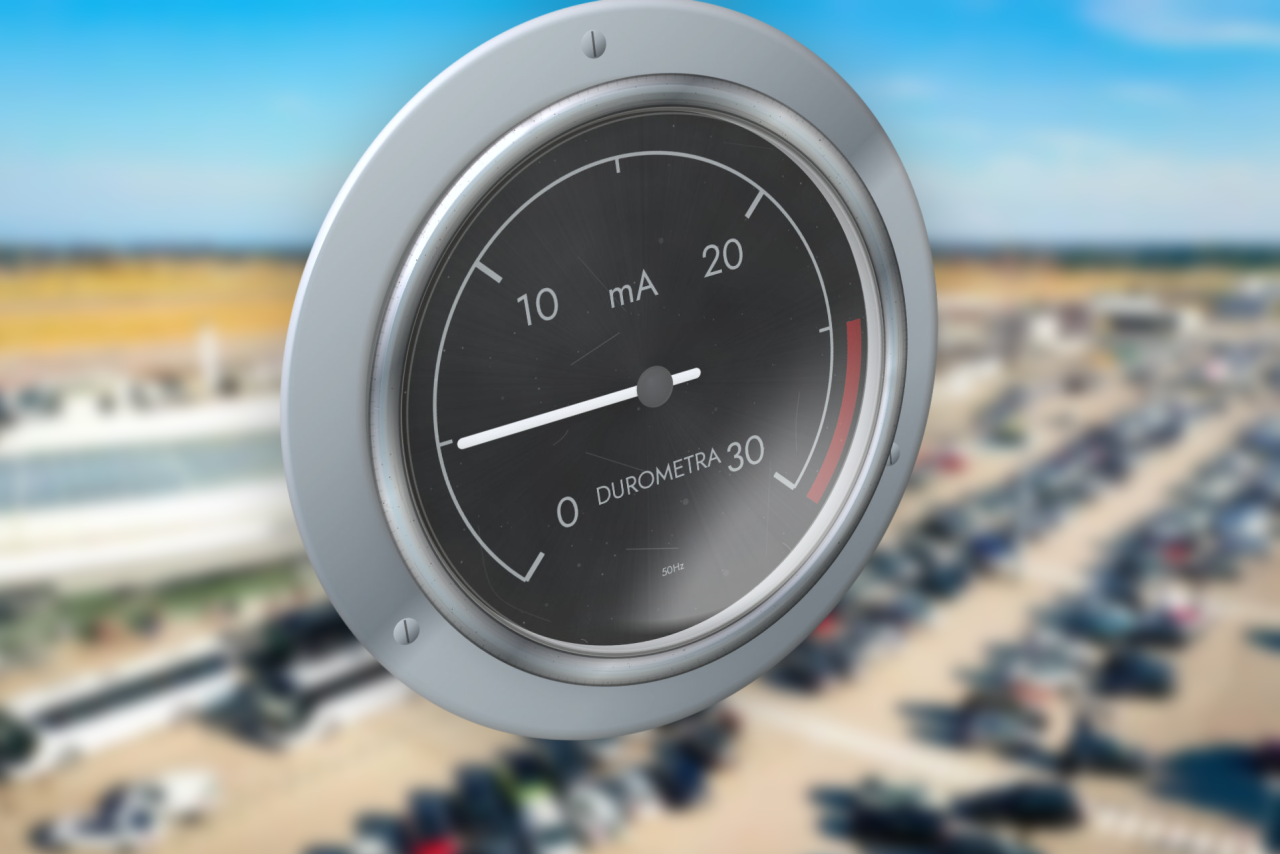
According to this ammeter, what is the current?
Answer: 5 mA
